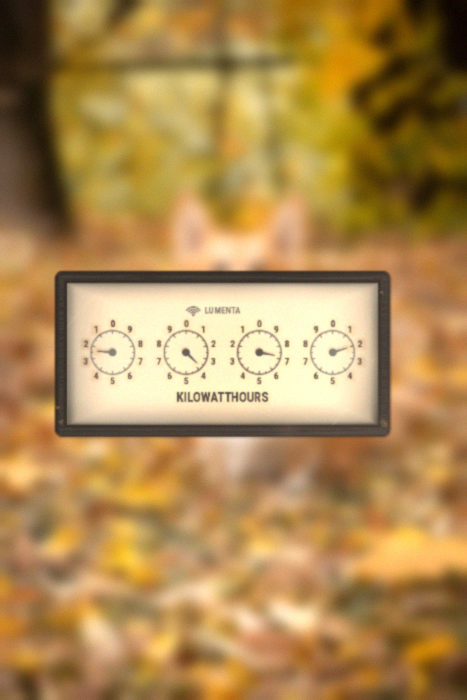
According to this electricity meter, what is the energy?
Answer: 2372 kWh
